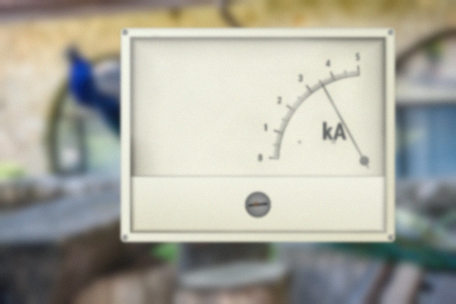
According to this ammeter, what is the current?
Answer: 3.5 kA
